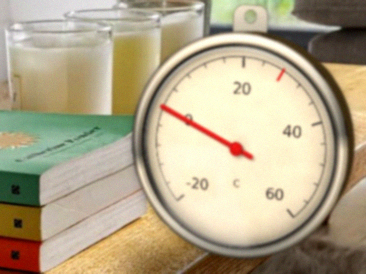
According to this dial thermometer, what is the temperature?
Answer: 0 °C
